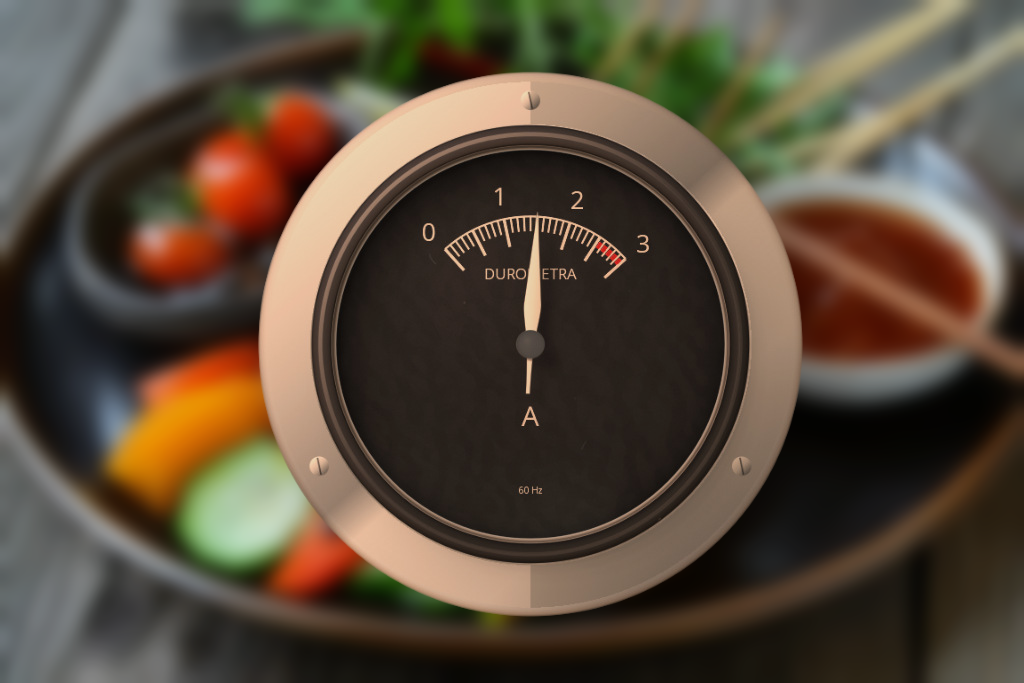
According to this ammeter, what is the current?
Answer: 1.5 A
